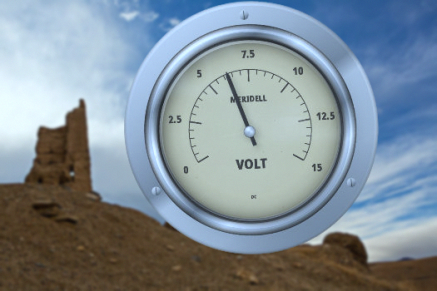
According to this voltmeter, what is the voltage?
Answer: 6.25 V
